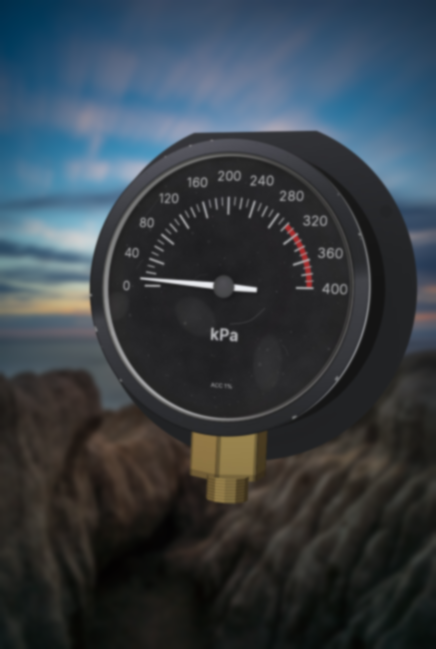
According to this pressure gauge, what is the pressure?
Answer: 10 kPa
